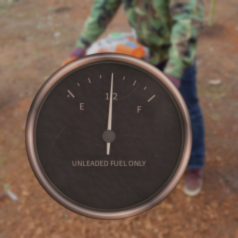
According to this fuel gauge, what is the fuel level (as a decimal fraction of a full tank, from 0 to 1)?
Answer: 0.5
